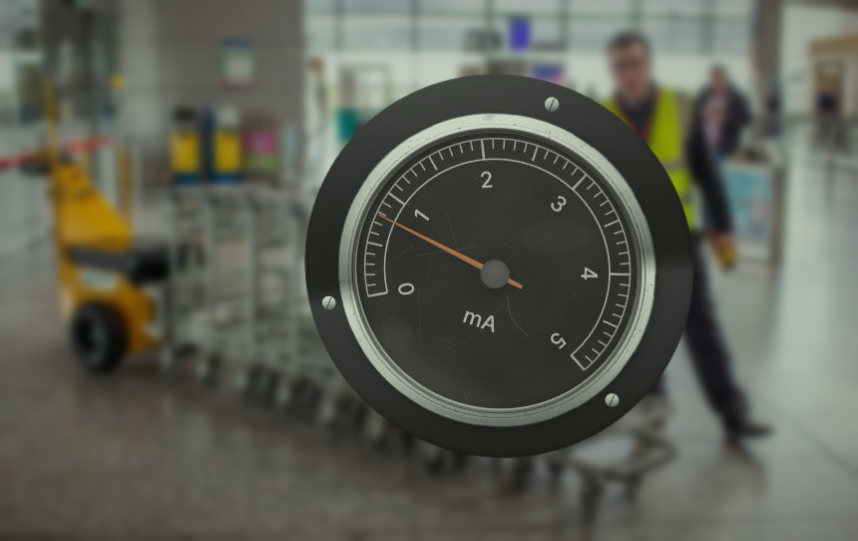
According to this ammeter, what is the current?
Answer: 0.8 mA
